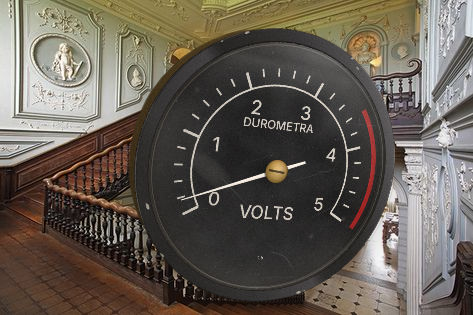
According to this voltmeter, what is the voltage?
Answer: 0.2 V
